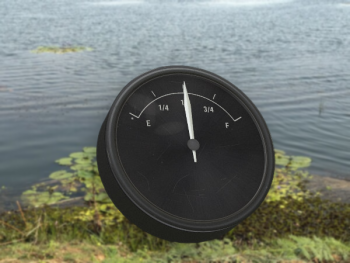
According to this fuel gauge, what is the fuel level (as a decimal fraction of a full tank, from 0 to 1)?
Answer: 0.5
